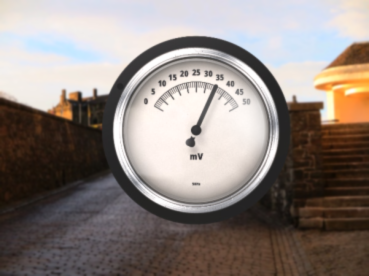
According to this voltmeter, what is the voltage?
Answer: 35 mV
